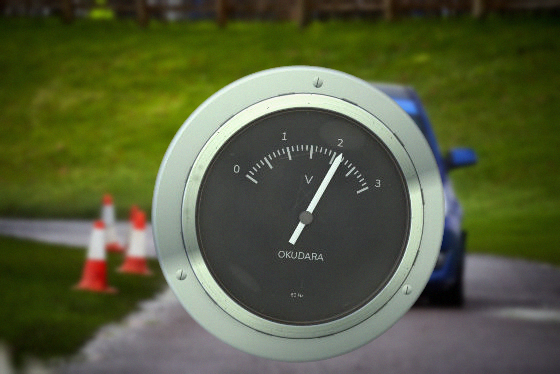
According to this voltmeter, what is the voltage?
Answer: 2.1 V
